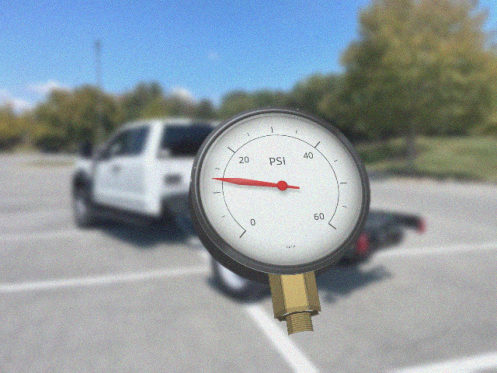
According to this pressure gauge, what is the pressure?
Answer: 12.5 psi
